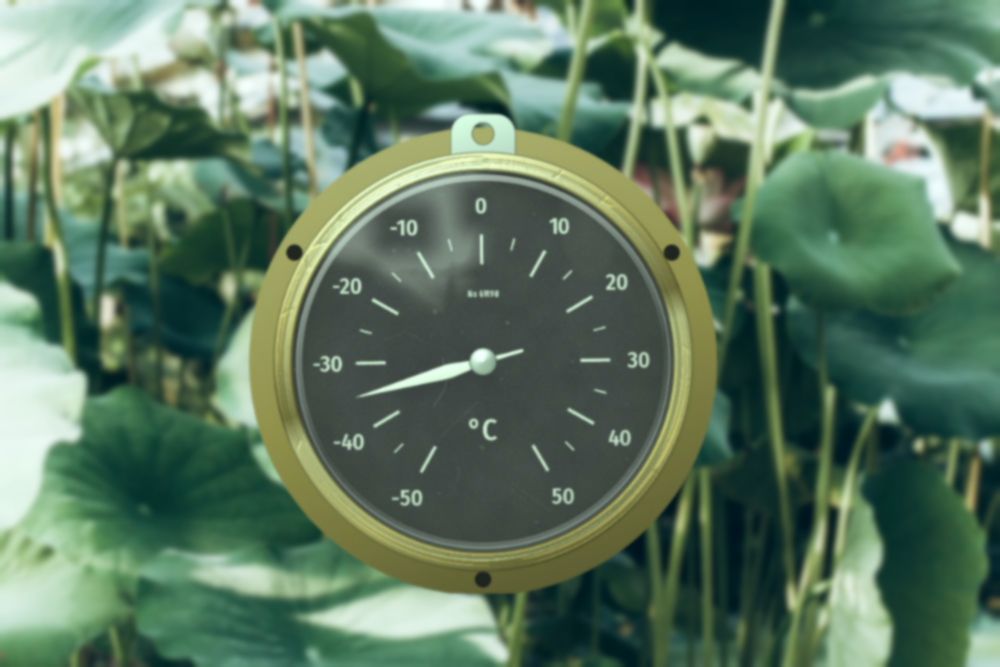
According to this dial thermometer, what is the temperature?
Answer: -35 °C
